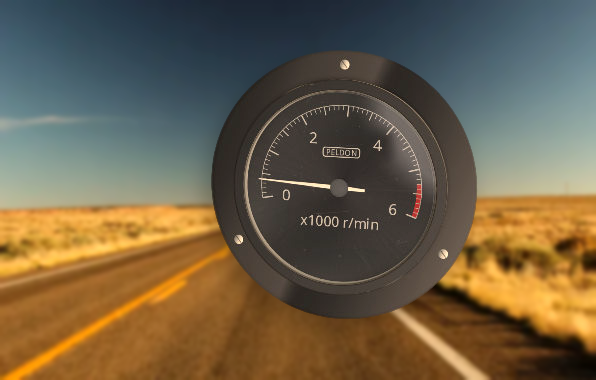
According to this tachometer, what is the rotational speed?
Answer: 400 rpm
